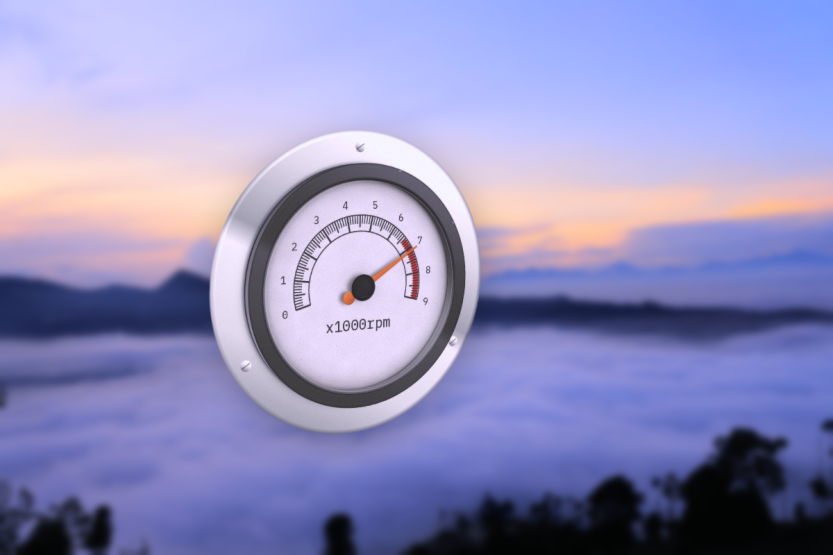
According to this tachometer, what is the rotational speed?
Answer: 7000 rpm
